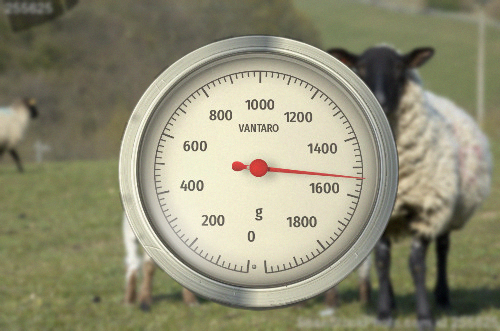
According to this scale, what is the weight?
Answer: 1540 g
